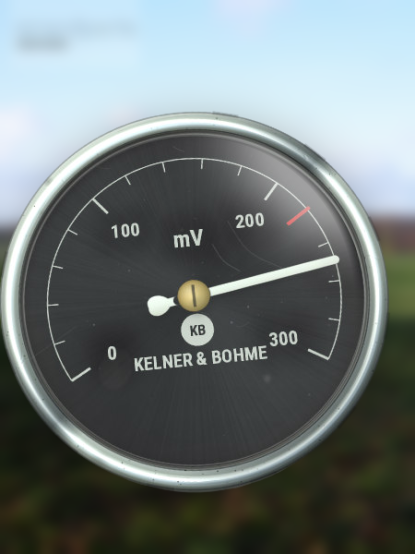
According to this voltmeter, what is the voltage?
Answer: 250 mV
